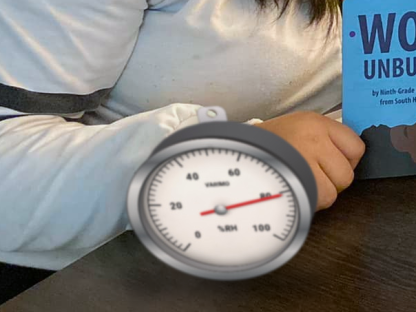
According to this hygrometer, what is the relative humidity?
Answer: 80 %
